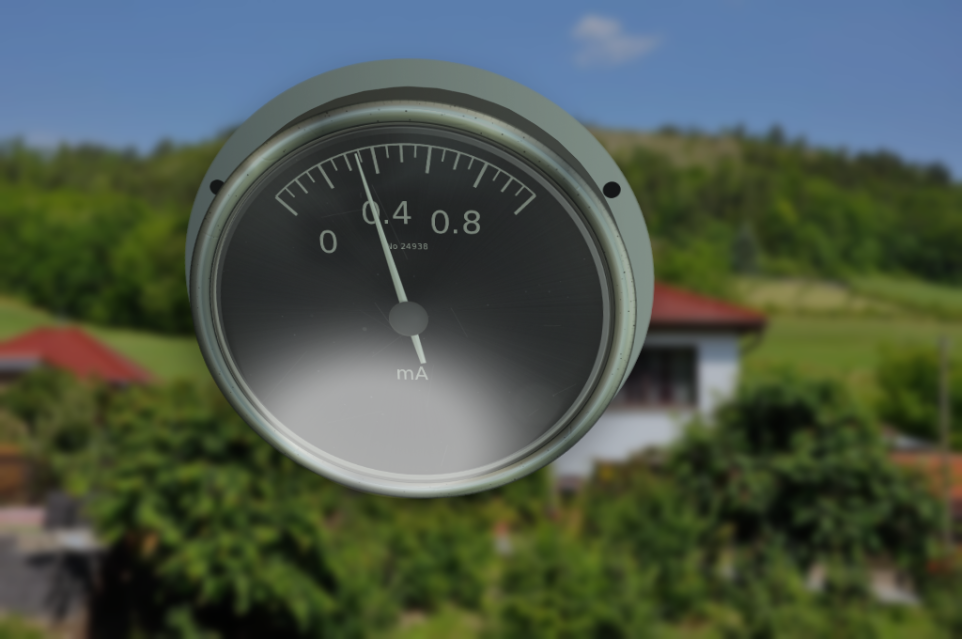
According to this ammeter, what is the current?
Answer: 0.35 mA
